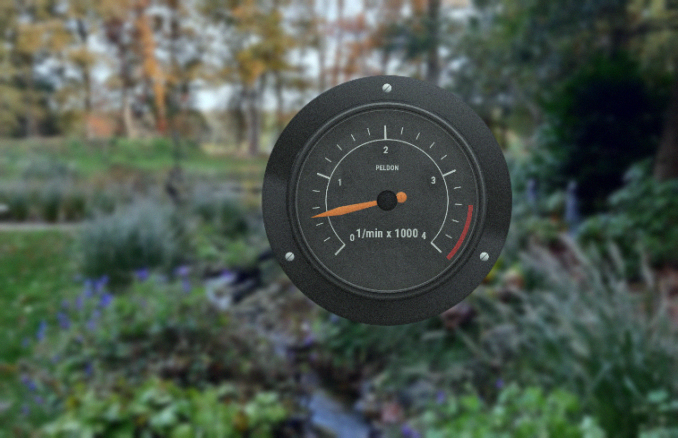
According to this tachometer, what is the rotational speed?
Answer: 500 rpm
